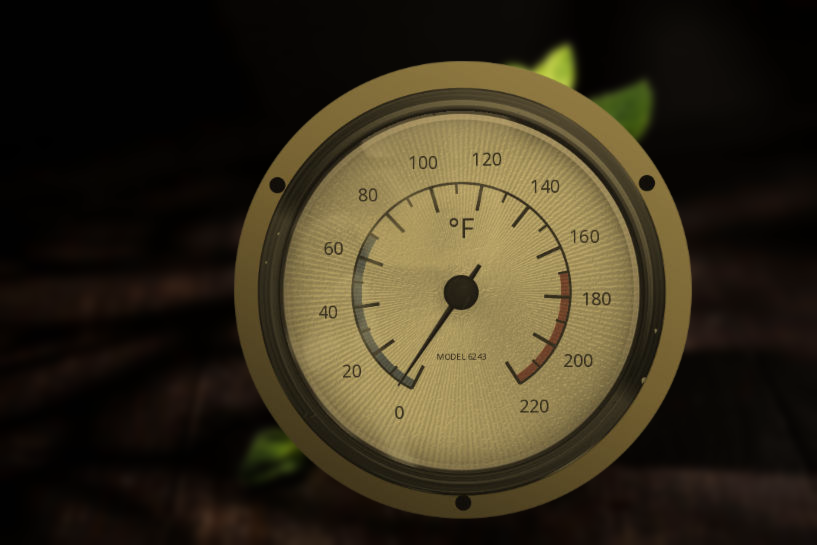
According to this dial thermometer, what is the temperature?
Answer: 5 °F
